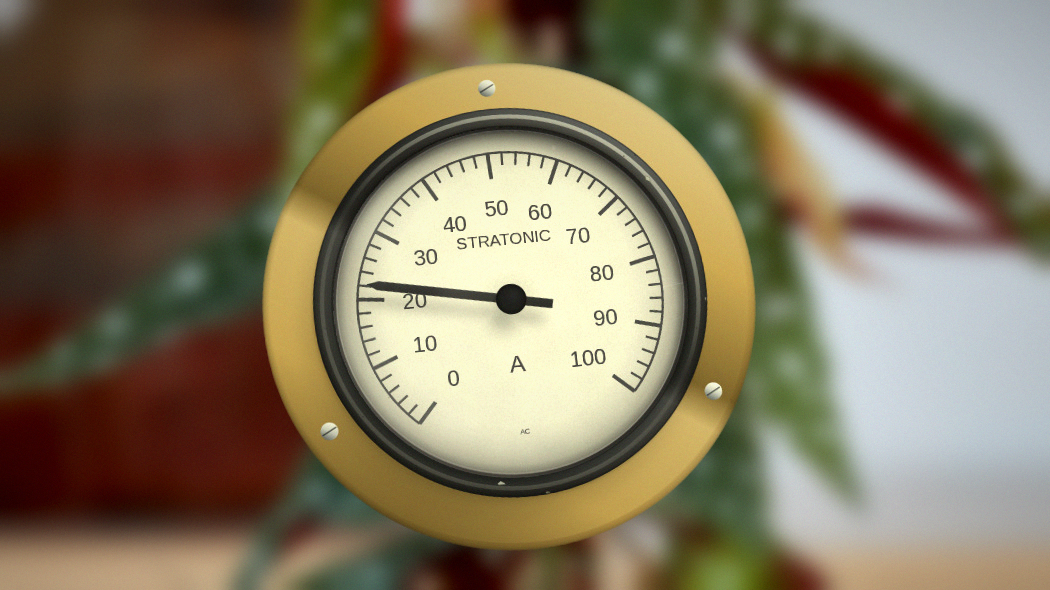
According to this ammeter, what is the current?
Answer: 22 A
